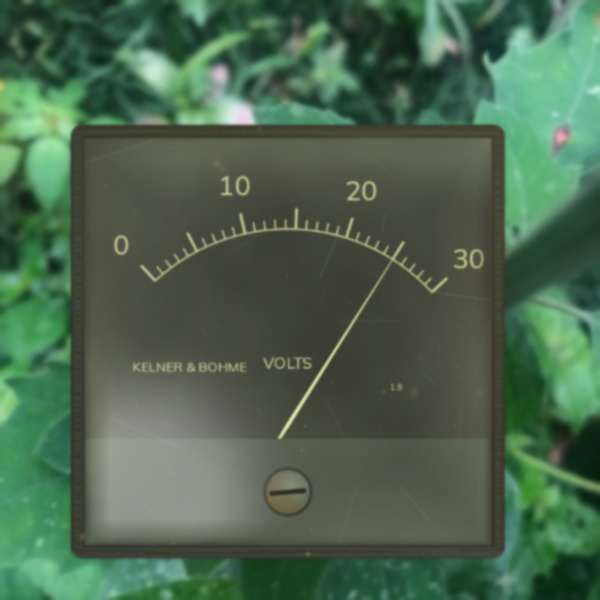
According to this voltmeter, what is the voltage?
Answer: 25 V
